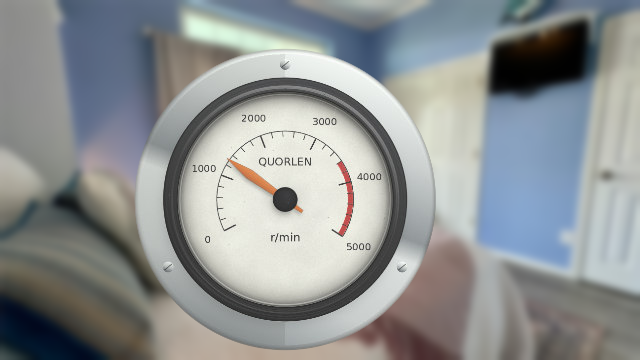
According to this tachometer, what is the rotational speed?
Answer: 1300 rpm
